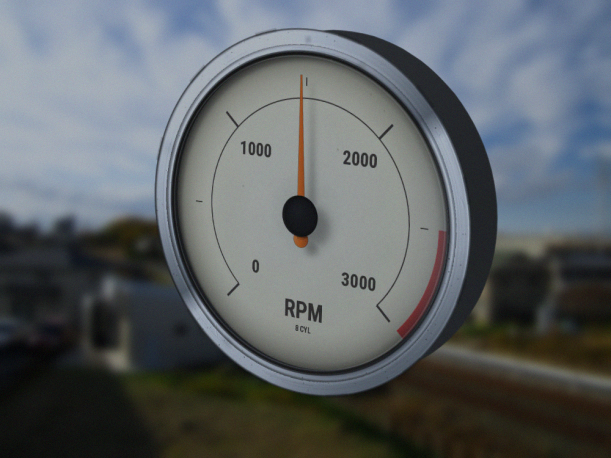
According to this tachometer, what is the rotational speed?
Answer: 1500 rpm
